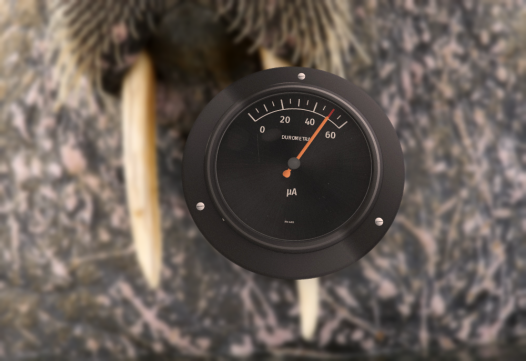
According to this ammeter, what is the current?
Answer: 50 µA
